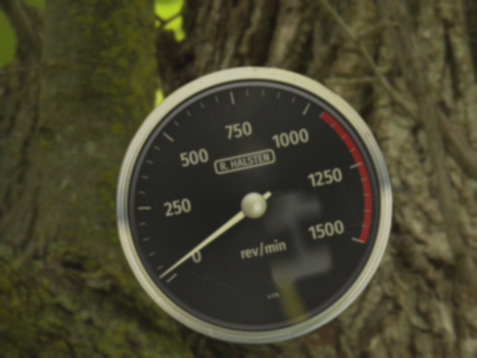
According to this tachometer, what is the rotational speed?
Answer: 25 rpm
